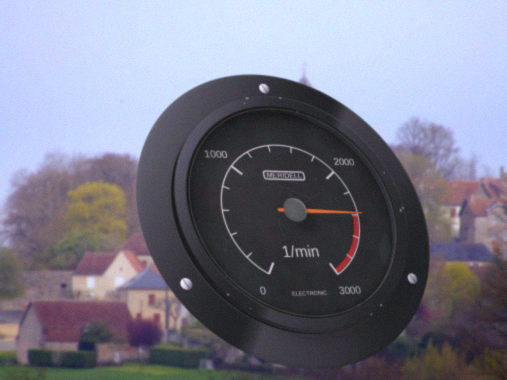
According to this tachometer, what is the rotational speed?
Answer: 2400 rpm
